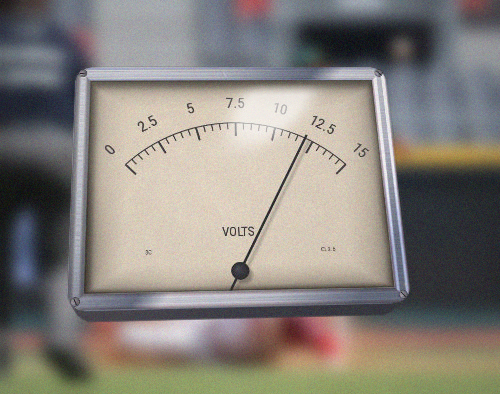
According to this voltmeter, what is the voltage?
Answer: 12 V
